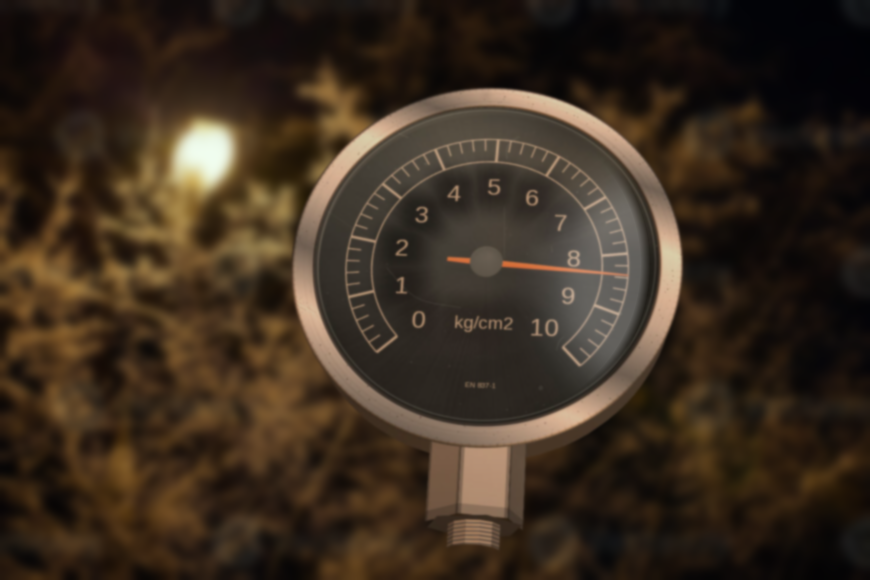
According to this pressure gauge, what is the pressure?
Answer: 8.4 kg/cm²
